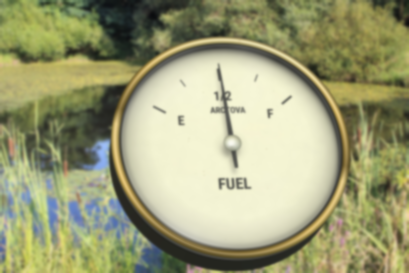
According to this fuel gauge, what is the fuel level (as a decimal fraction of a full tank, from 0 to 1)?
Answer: 0.5
